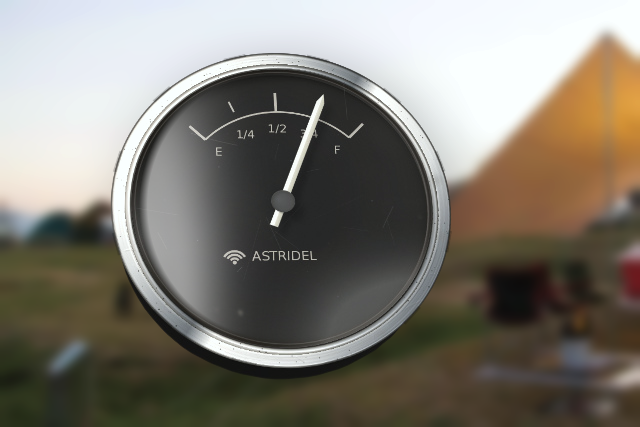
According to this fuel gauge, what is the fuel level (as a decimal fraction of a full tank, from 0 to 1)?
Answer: 0.75
